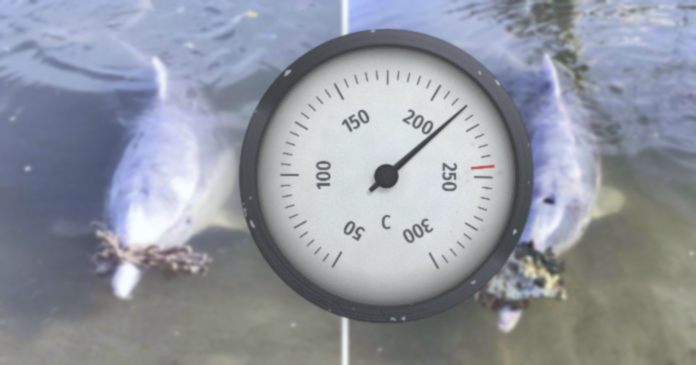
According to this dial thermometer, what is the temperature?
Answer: 215 °C
